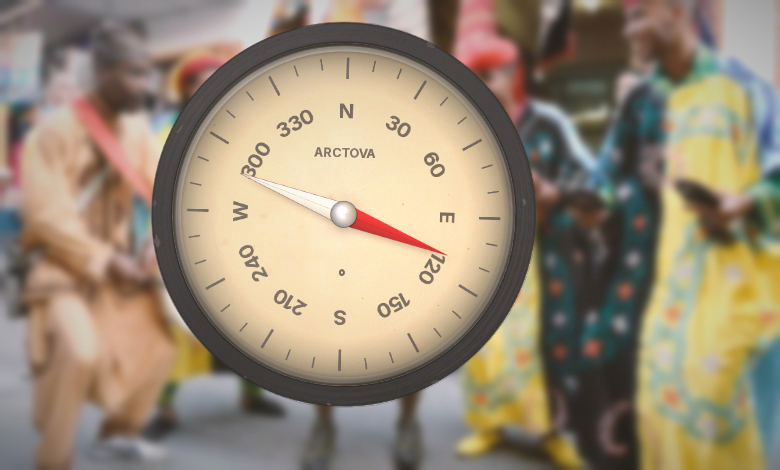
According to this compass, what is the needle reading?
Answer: 110 °
